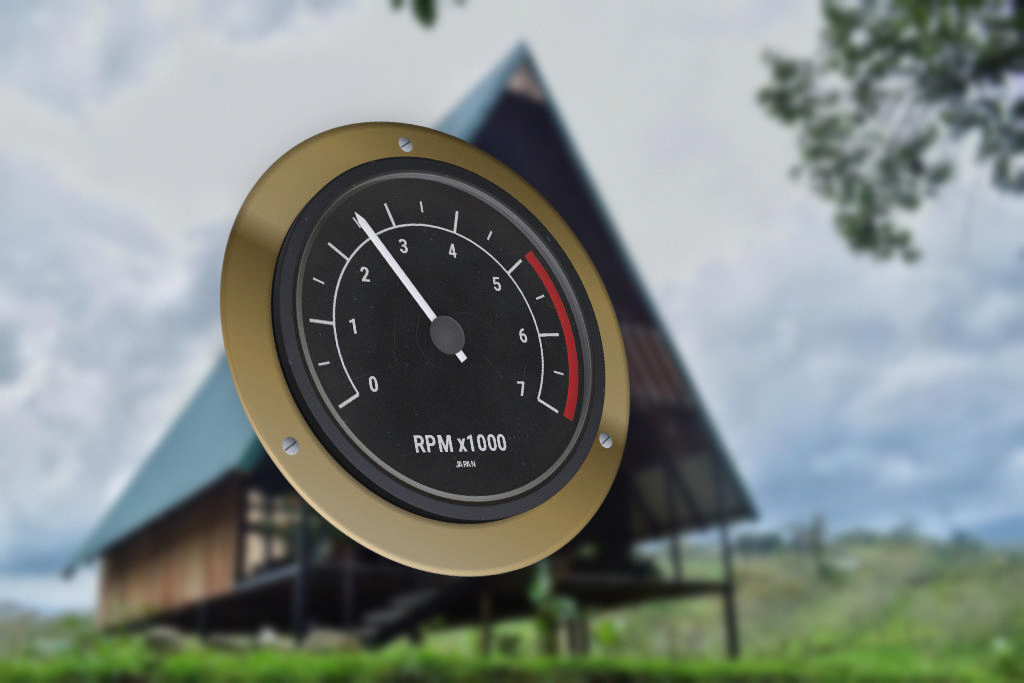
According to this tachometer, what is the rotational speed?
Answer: 2500 rpm
